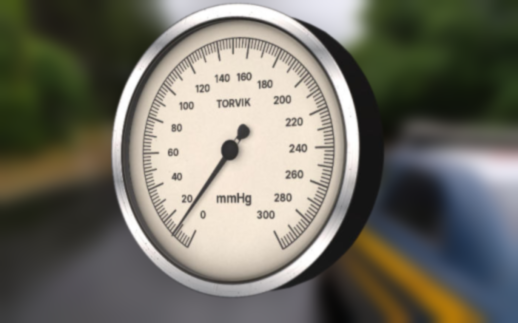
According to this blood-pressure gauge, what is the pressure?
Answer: 10 mmHg
